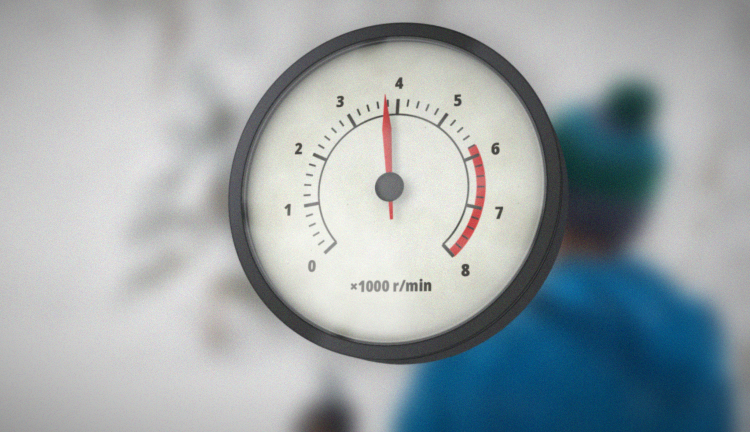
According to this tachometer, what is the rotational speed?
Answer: 3800 rpm
